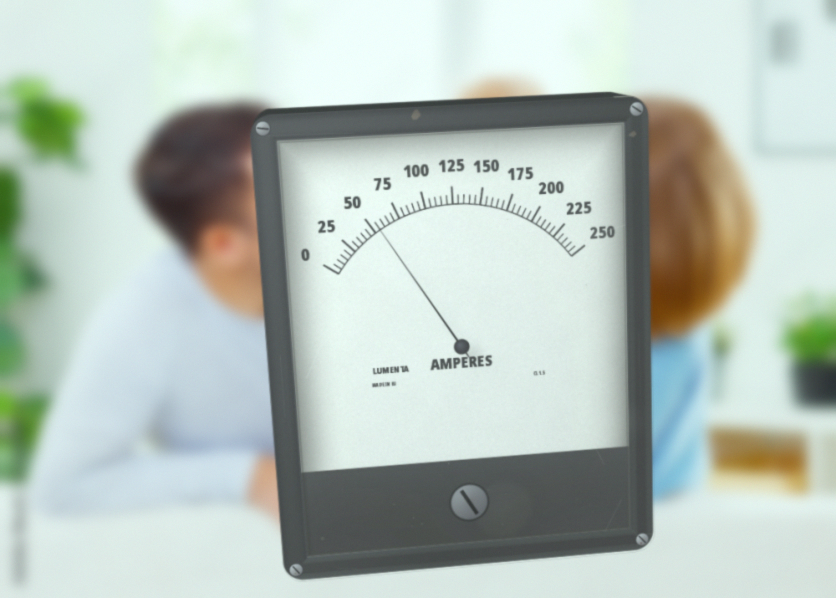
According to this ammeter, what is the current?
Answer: 55 A
